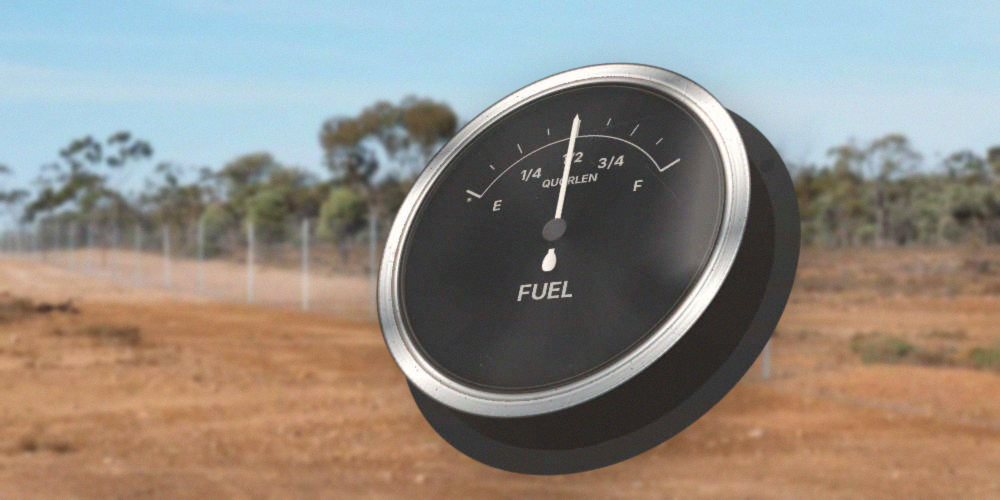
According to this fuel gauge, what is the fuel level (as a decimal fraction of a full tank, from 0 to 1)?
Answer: 0.5
